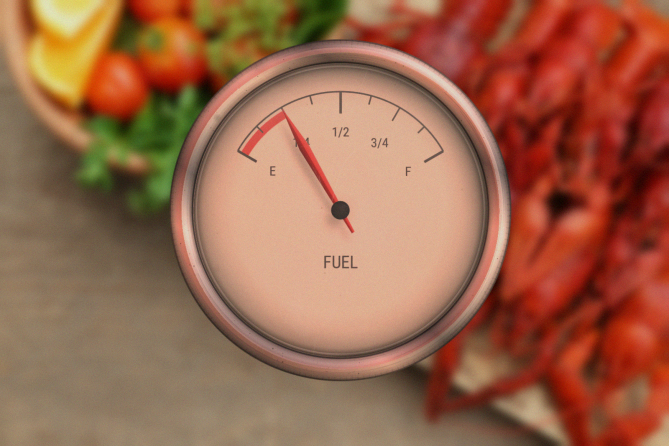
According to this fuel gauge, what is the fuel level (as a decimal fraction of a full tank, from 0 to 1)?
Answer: 0.25
